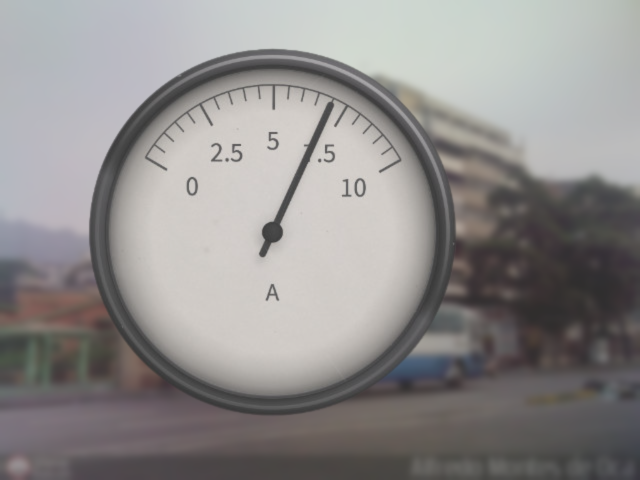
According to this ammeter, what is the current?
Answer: 7 A
